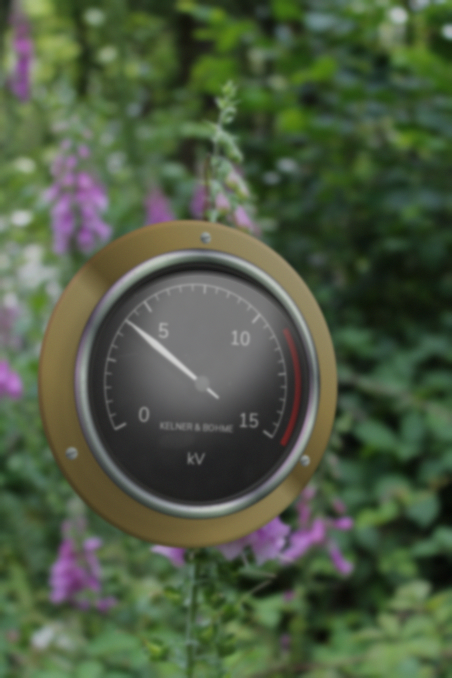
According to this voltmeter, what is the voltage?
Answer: 4 kV
